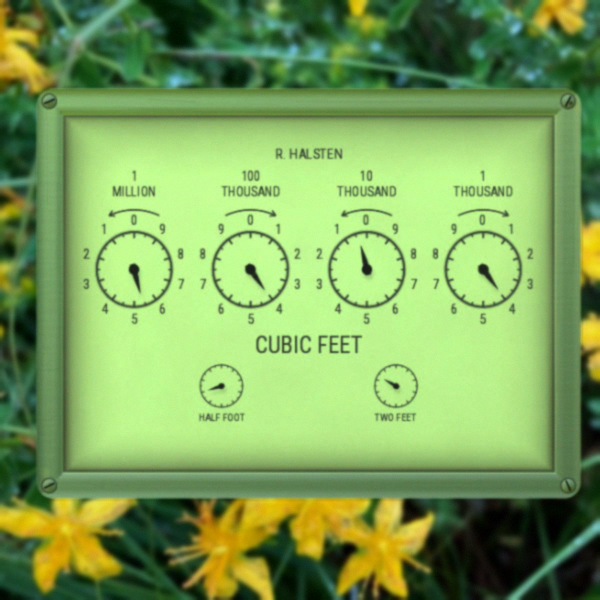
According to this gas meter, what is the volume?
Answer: 540400 ft³
